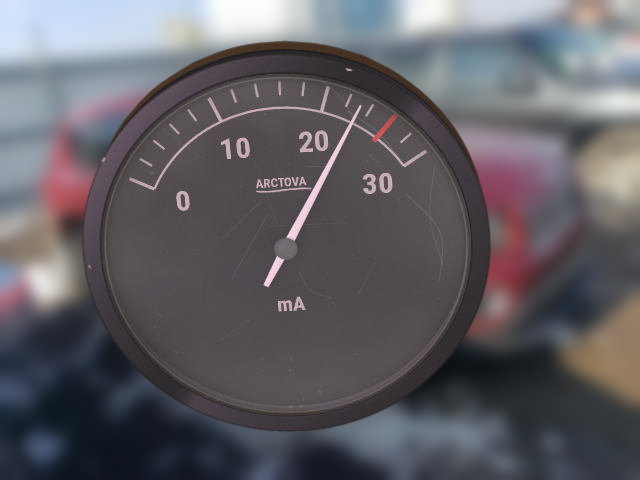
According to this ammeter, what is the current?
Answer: 23 mA
